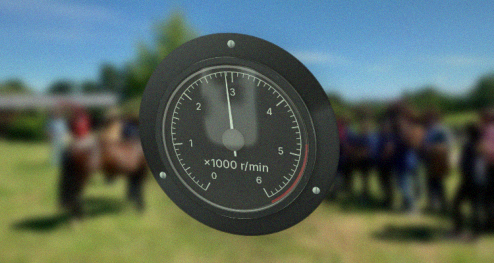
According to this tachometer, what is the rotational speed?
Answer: 2900 rpm
